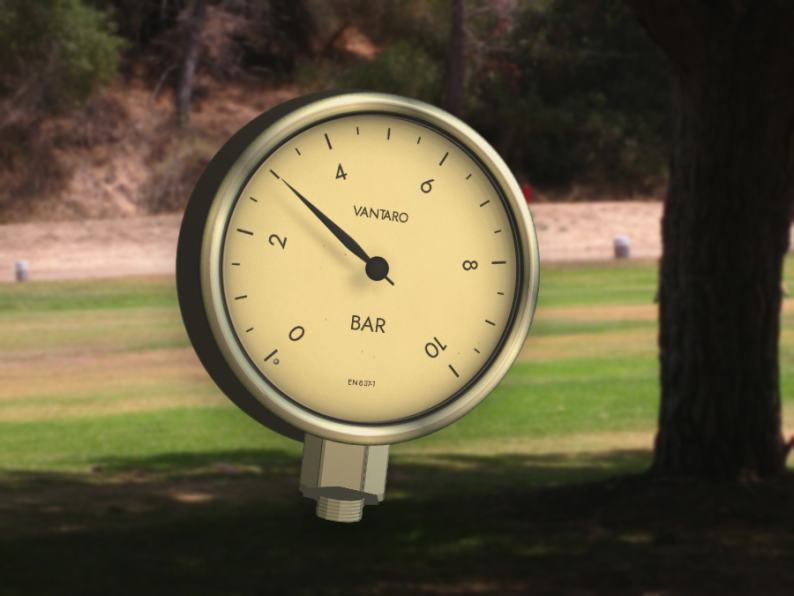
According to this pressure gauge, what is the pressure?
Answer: 3 bar
